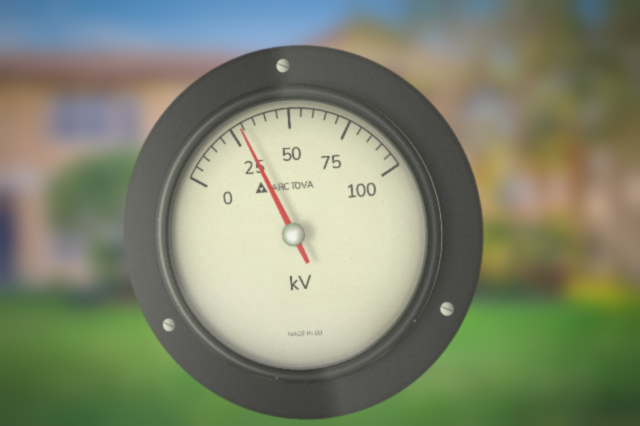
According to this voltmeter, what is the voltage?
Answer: 30 kV
